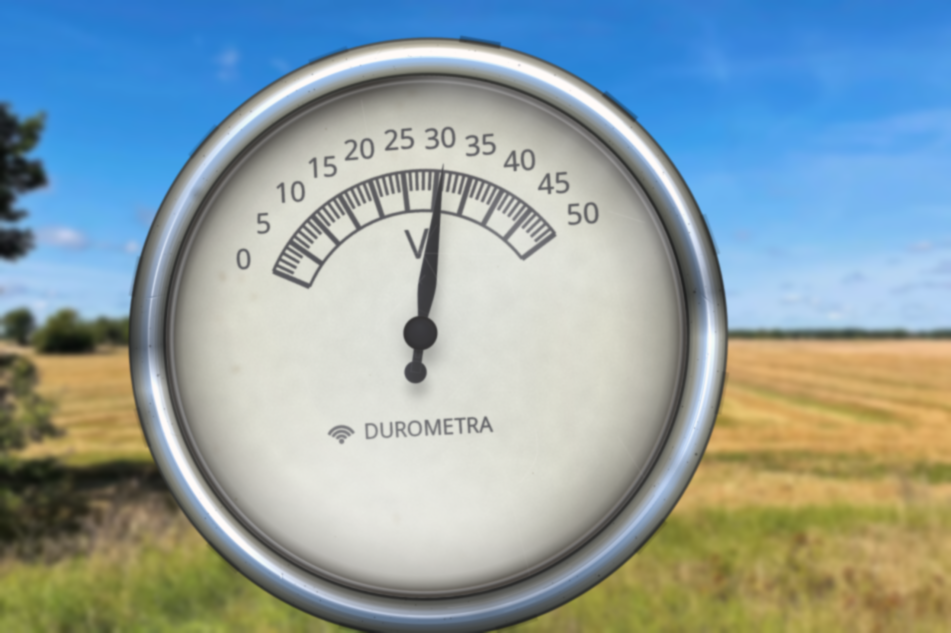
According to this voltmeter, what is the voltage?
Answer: 31 V
